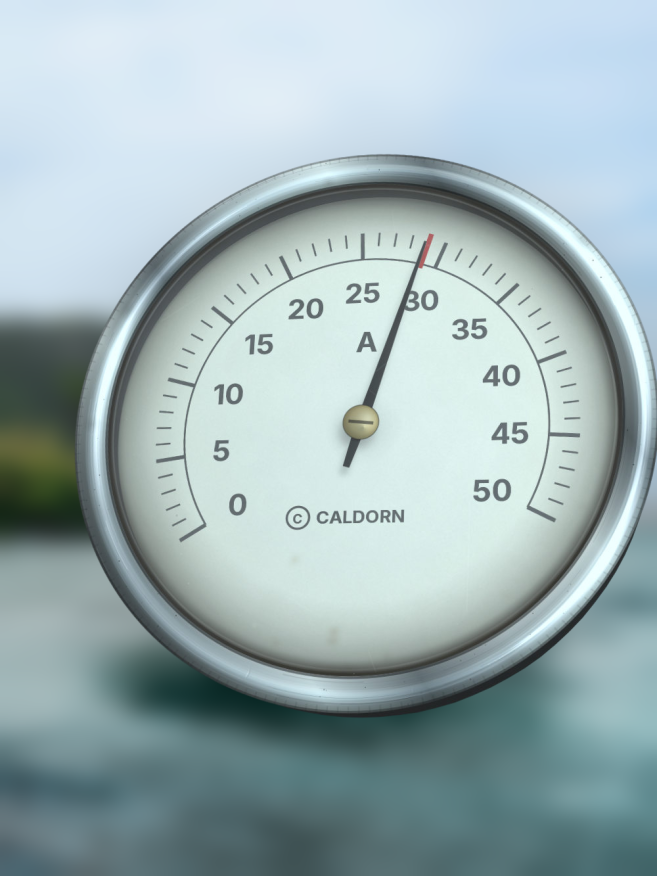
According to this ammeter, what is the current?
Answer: 29 A
